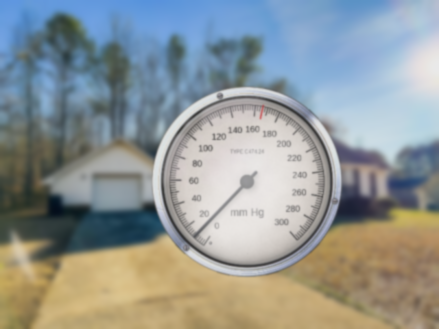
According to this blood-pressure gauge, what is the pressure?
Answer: 10 mmHg
